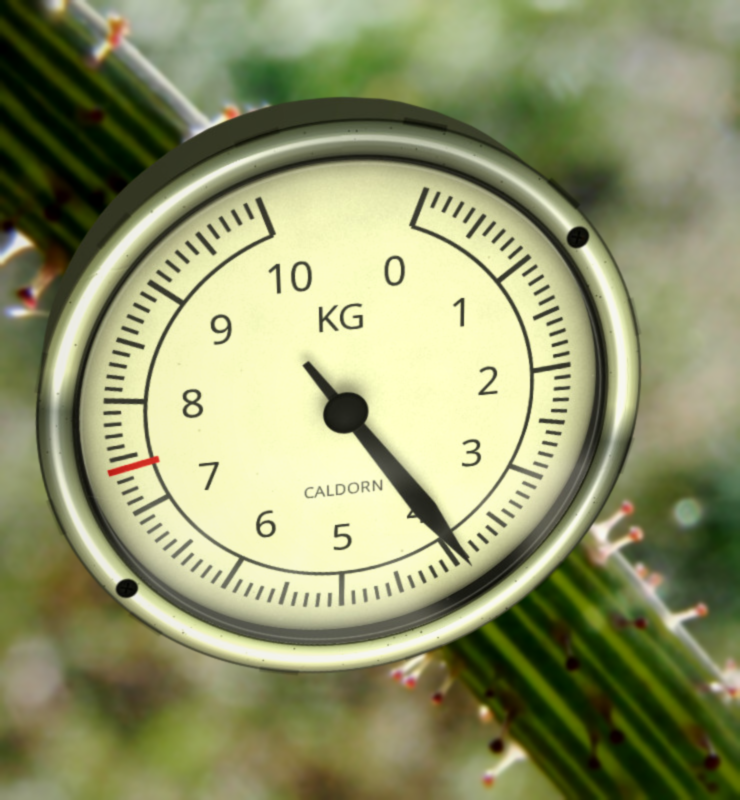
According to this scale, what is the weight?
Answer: 3.9 kg
